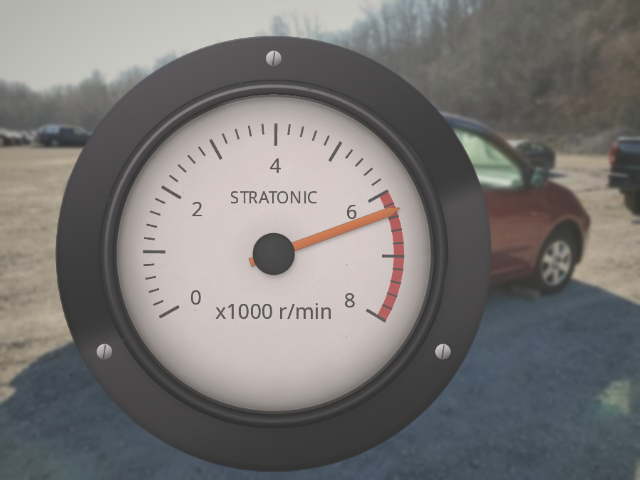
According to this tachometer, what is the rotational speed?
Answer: 6300 rpm
